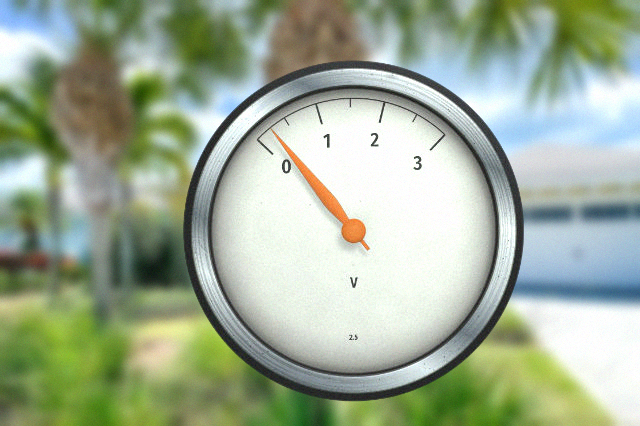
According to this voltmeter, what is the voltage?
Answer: 0.25 V
